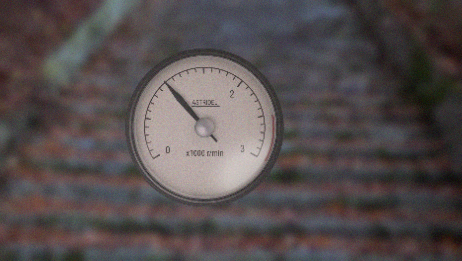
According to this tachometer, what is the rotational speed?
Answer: 1000 rpm
